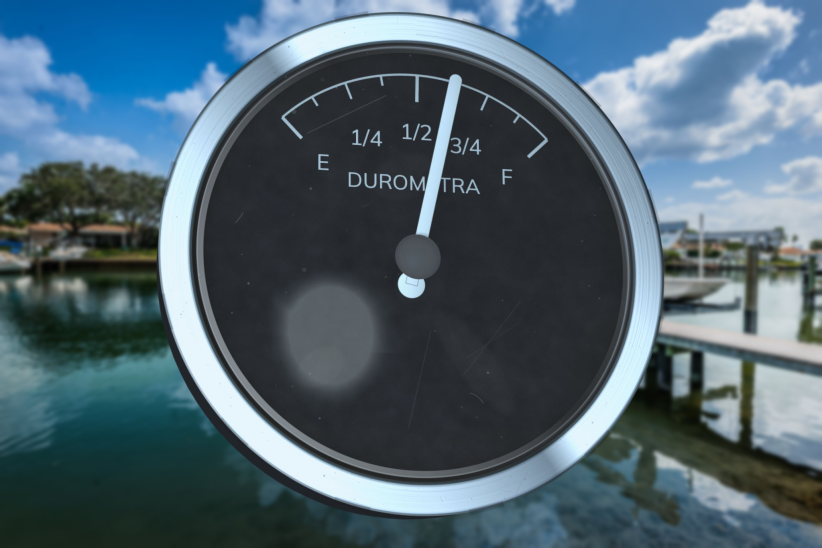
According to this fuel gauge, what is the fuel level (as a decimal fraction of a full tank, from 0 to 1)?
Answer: 0.625
